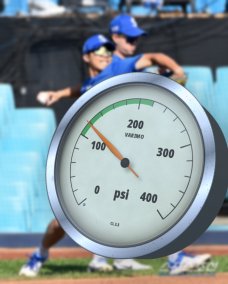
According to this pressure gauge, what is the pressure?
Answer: 120 psi
